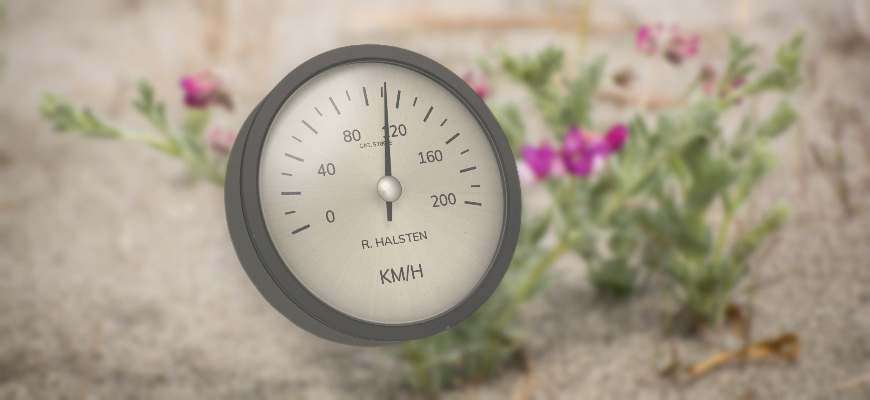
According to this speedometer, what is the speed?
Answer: 110 km/h
